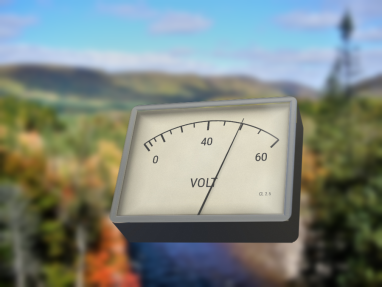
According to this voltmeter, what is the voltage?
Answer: 50 V
